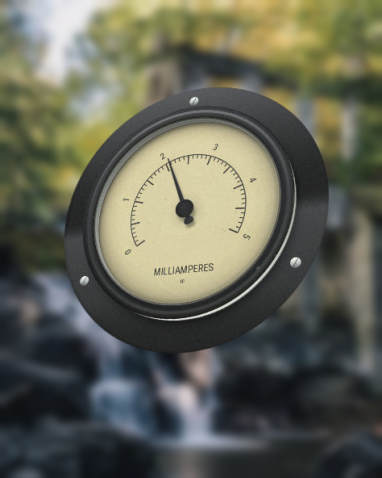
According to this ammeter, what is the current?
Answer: 2.1 mA
